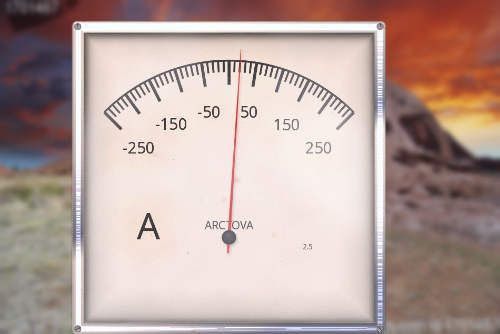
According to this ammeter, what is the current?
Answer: 20 A
